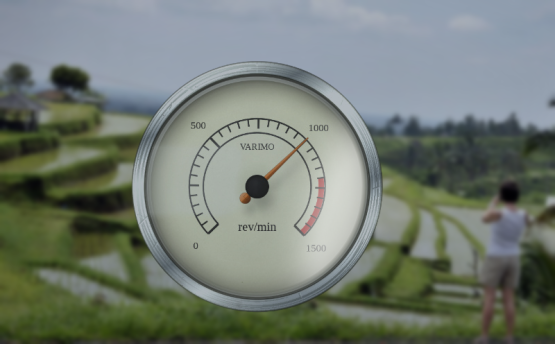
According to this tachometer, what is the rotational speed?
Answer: 1000 rpm
